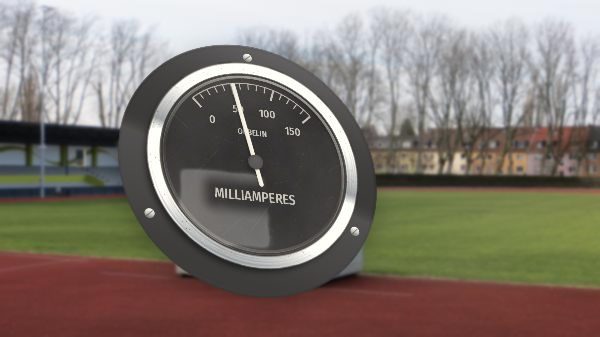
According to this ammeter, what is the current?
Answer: 50 mA
